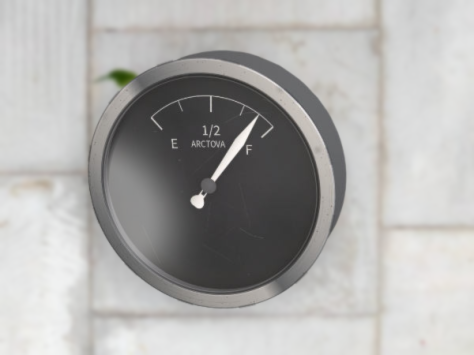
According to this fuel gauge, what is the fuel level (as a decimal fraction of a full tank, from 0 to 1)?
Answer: 0.875
